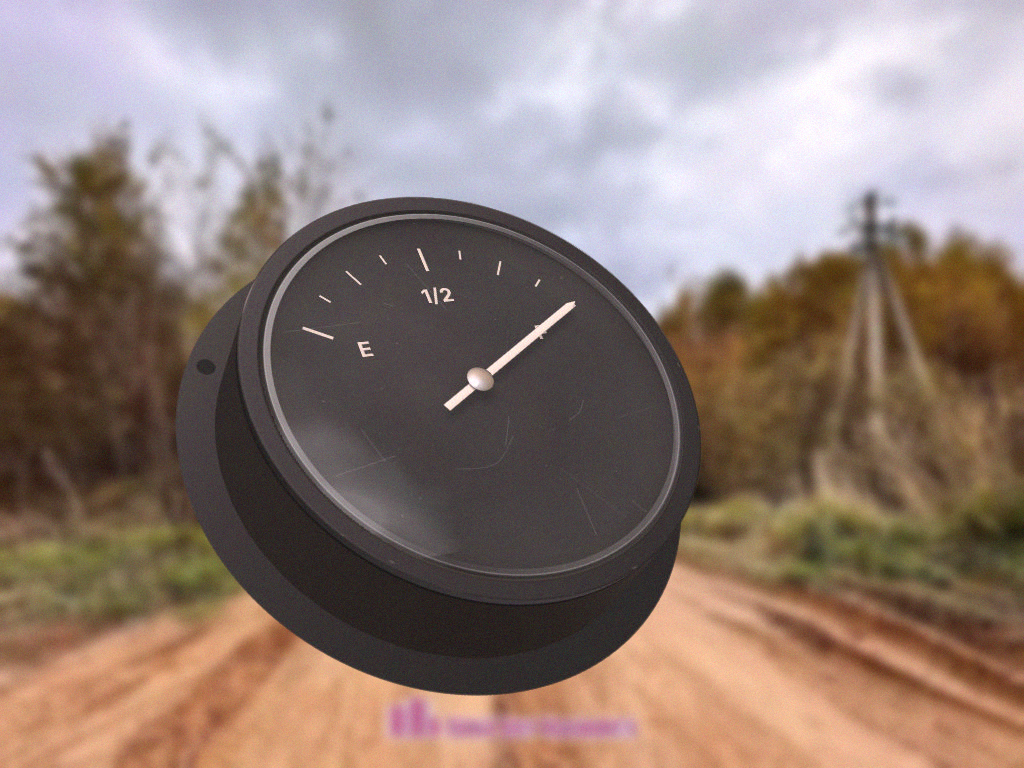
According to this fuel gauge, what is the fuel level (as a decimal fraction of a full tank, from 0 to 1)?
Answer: 1
